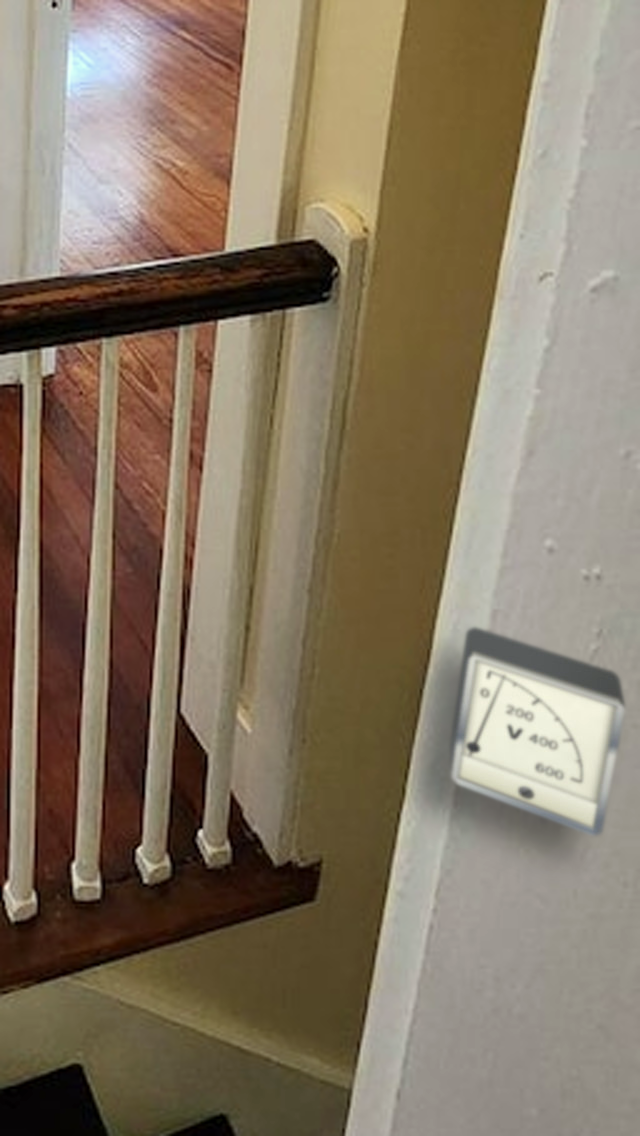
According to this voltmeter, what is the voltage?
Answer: 50 V
